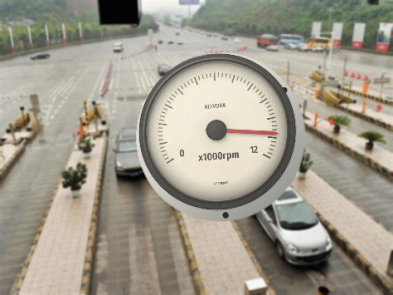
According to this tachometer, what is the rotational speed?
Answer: 10800 rpm
